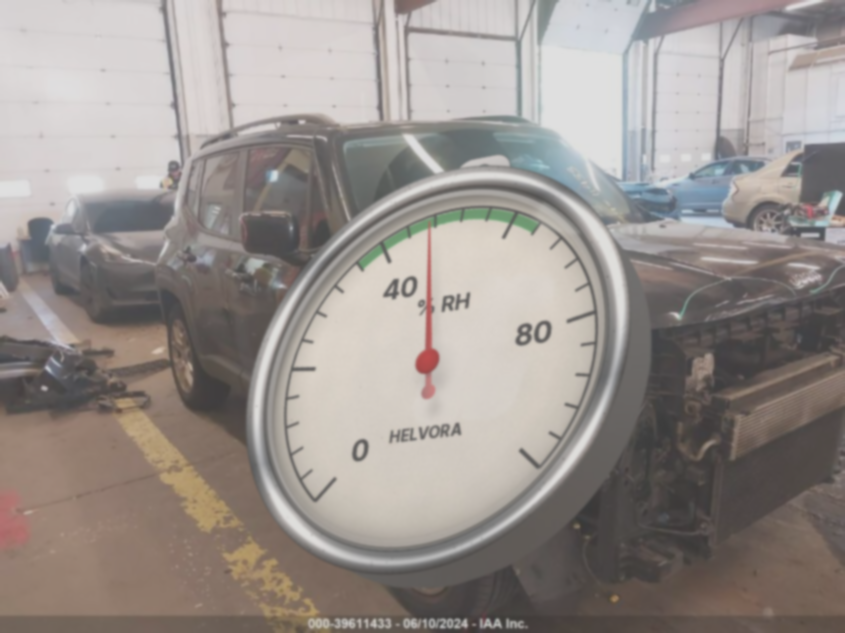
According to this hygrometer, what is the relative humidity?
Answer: 48 %
